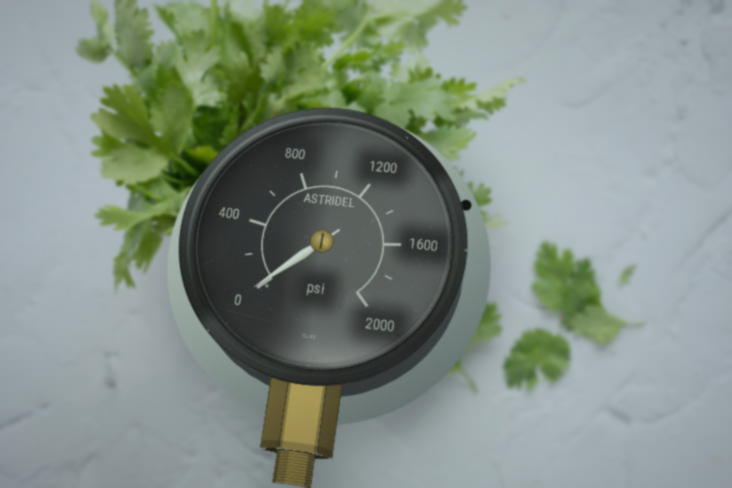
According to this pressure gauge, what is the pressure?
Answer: 0 psi
